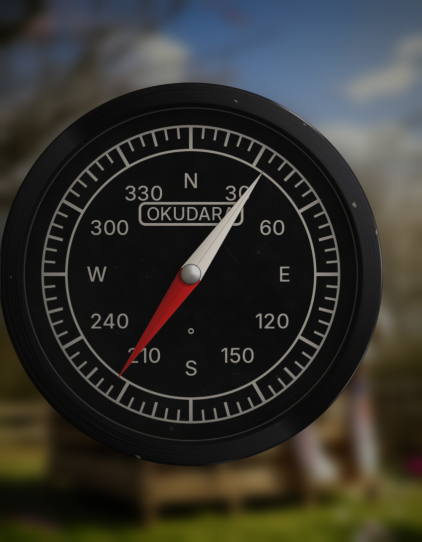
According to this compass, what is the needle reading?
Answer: 215 °
